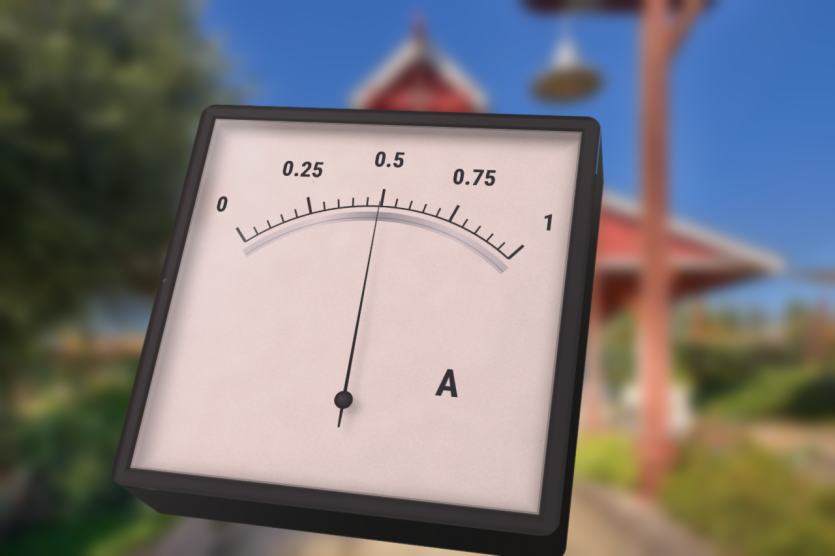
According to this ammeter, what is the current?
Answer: 0.5 A
